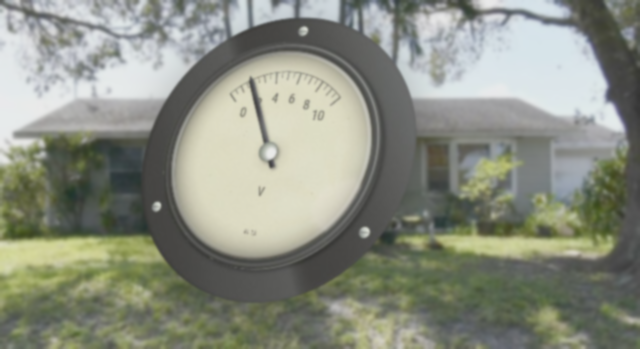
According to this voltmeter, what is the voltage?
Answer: 2 V
